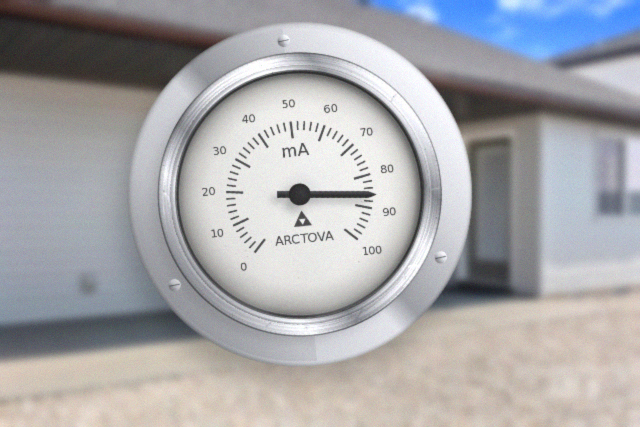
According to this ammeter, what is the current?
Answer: 86 mA
